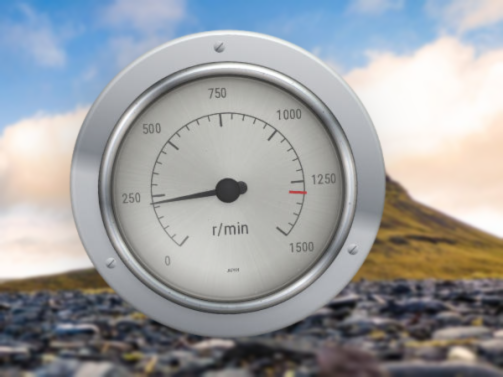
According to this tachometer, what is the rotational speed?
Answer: 225 rpm
